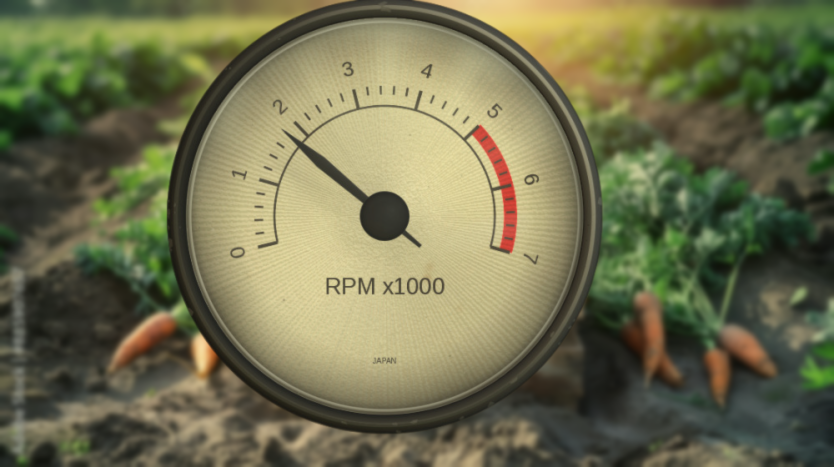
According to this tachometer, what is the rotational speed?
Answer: 1800 rpm
